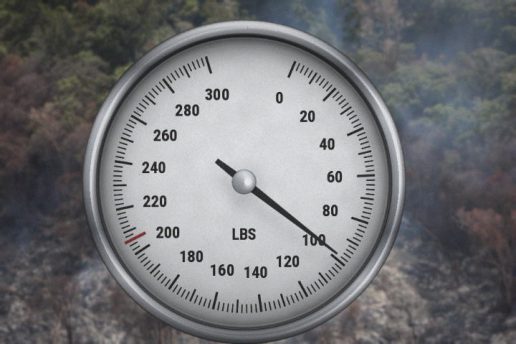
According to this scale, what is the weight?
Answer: 98 lb
